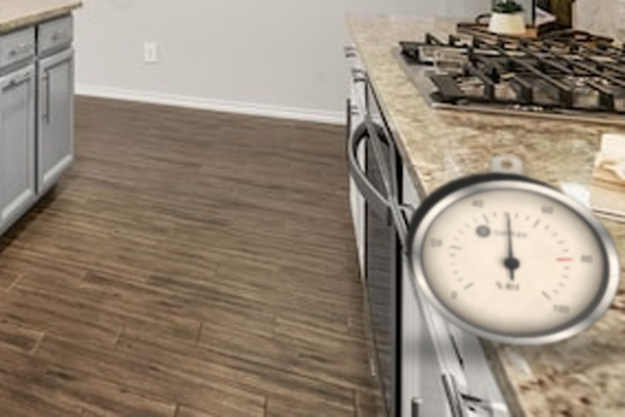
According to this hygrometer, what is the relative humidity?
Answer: 48 %
